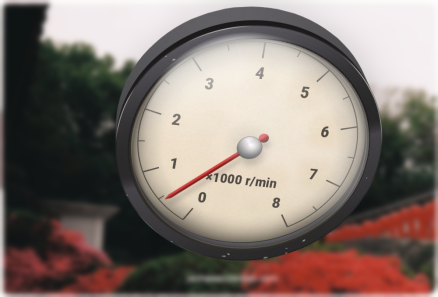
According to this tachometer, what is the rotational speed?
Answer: 500 rpm
